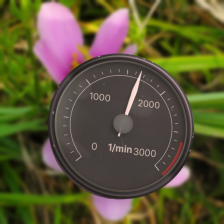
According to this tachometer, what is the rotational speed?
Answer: 1650 rpm
